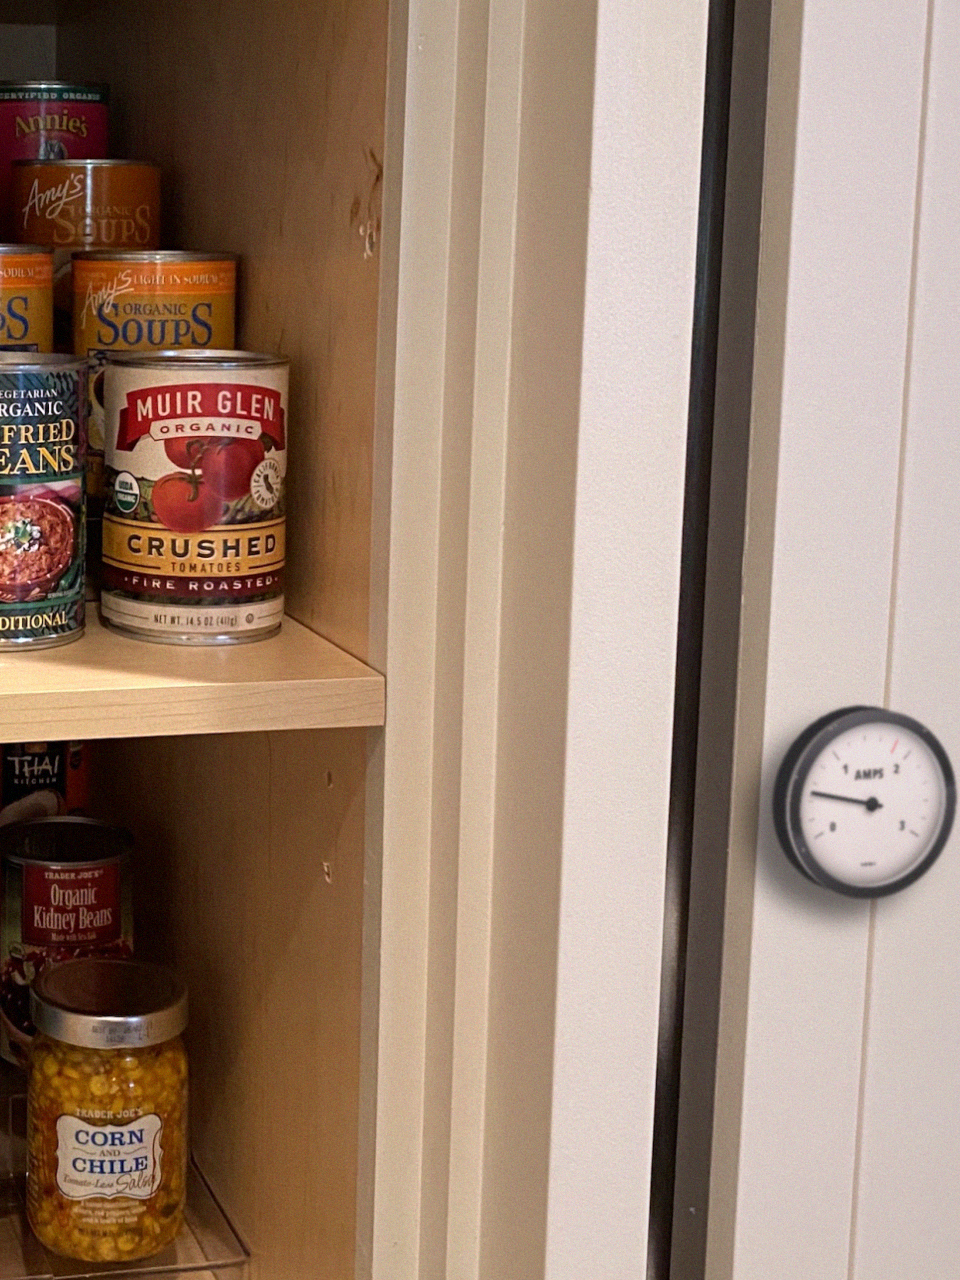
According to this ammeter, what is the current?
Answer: 0.5 A
